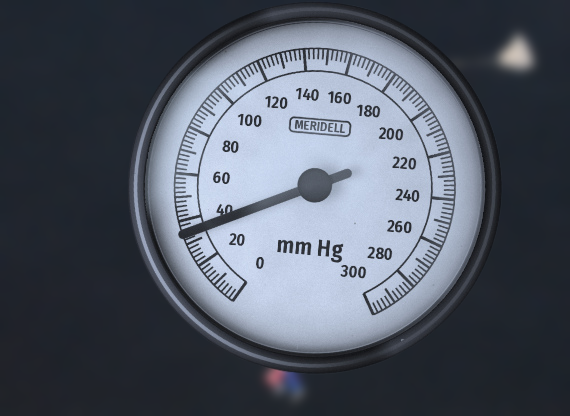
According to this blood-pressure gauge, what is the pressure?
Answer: 34 mmHg
